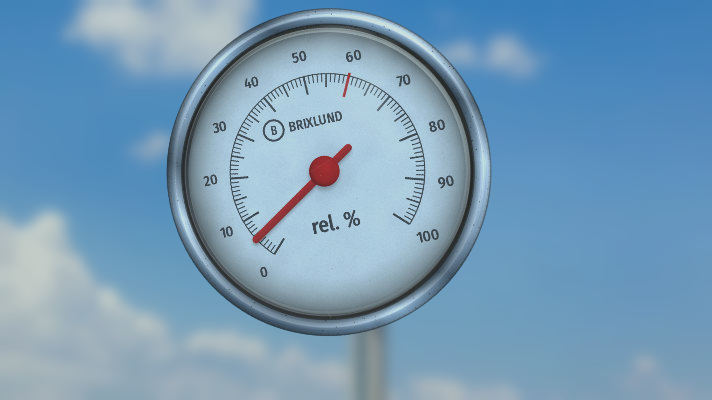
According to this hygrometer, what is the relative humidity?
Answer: 5 %
